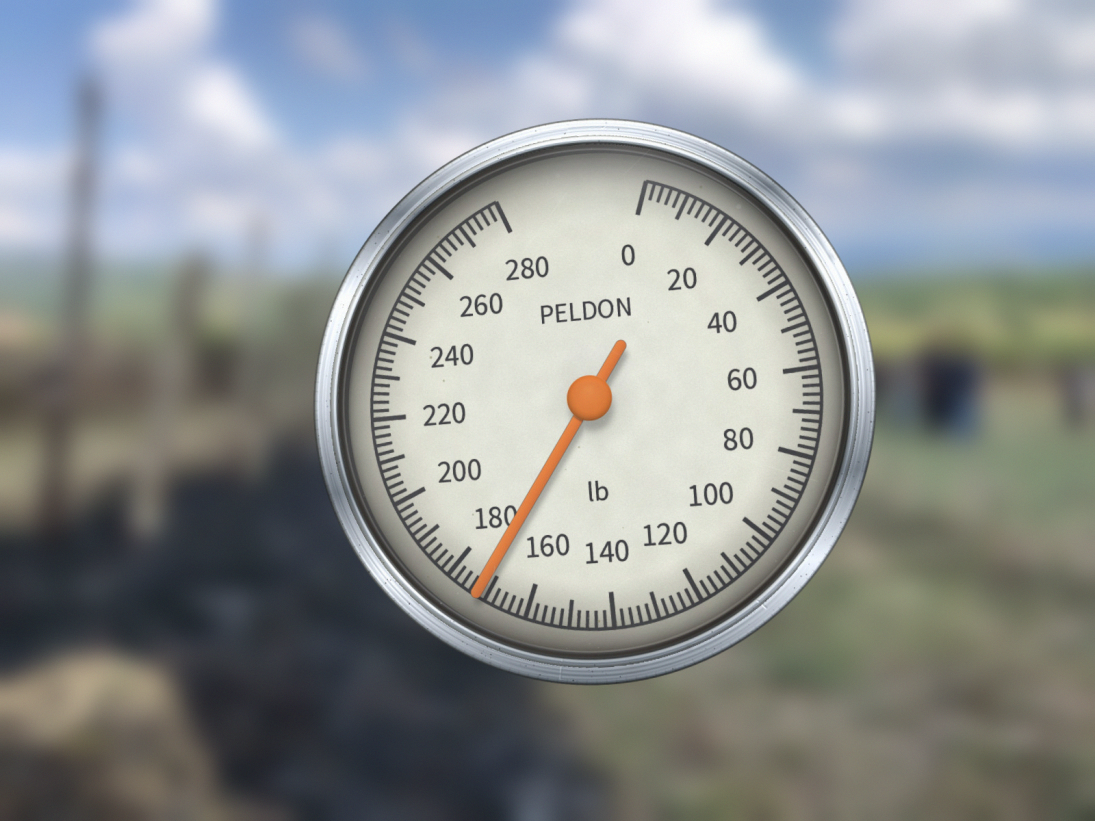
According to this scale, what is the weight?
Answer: 172 lb
